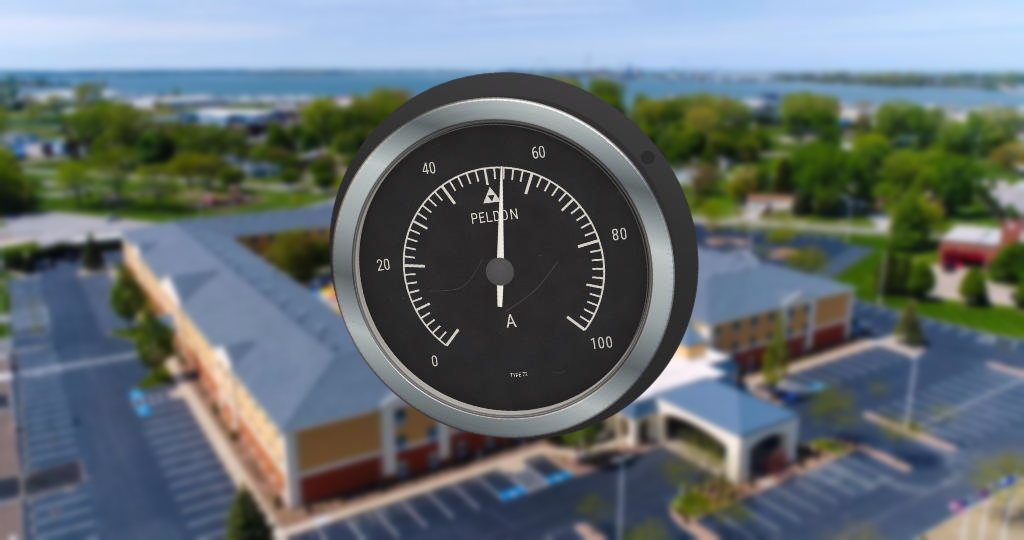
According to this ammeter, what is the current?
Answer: 54 A
